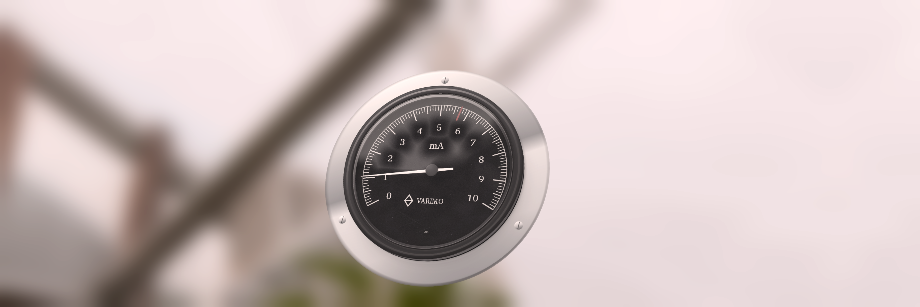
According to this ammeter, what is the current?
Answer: 1 mA
